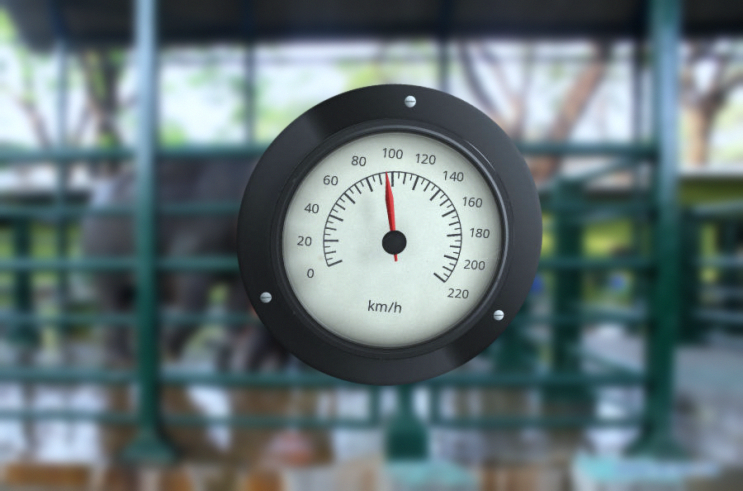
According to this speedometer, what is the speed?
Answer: 95 km/h
